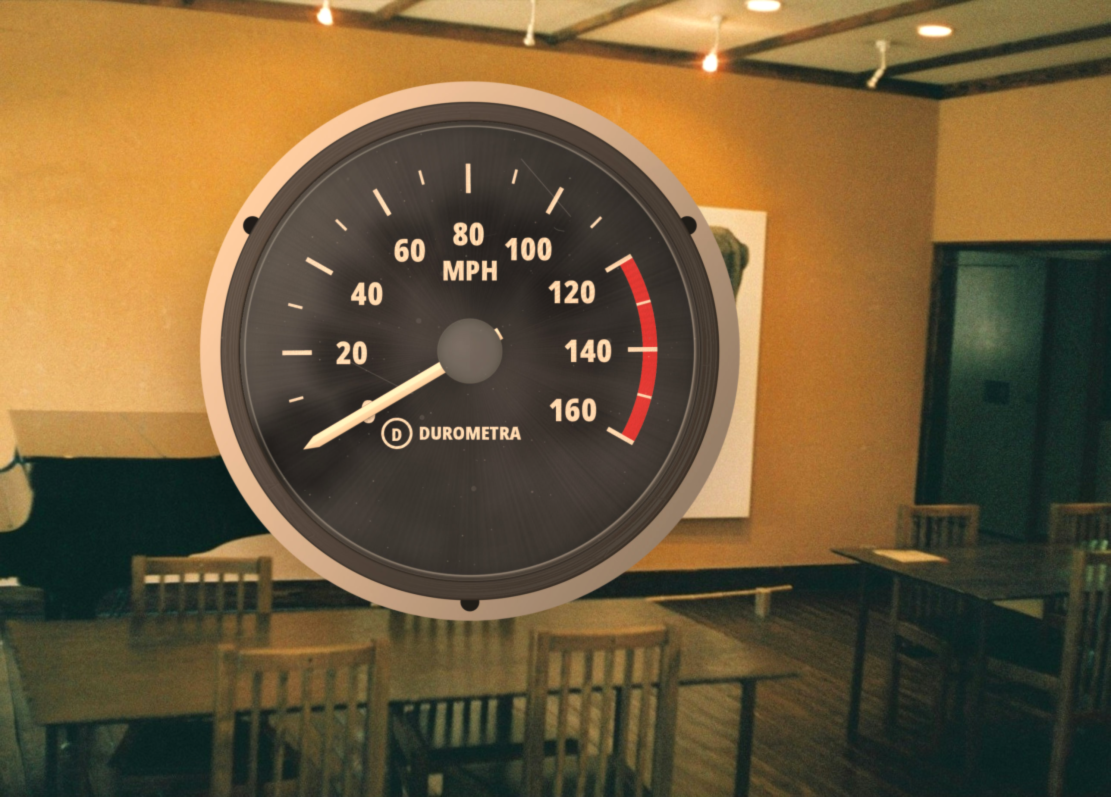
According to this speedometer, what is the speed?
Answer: 0 mph
